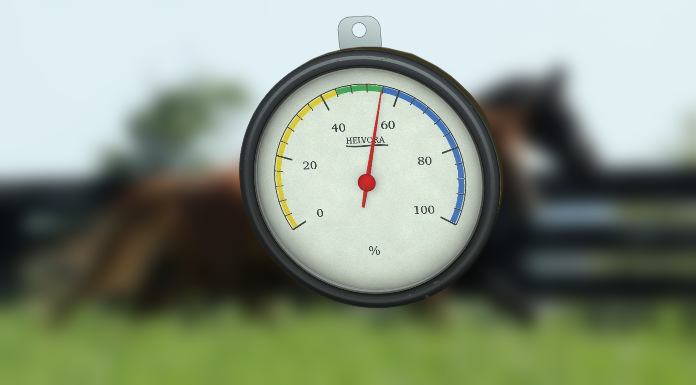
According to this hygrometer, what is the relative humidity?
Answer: 56 %
